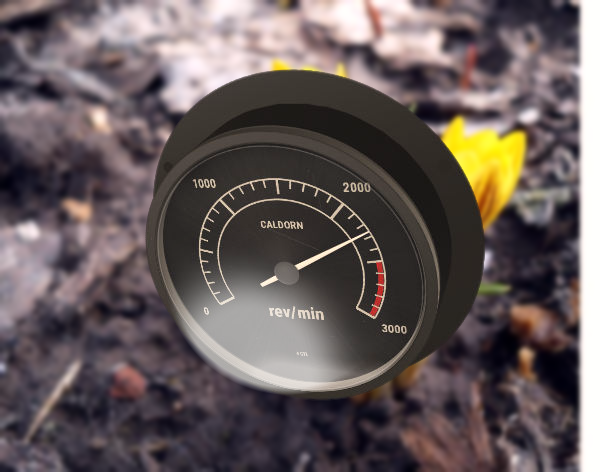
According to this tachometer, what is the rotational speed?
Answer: 2250 rpm
